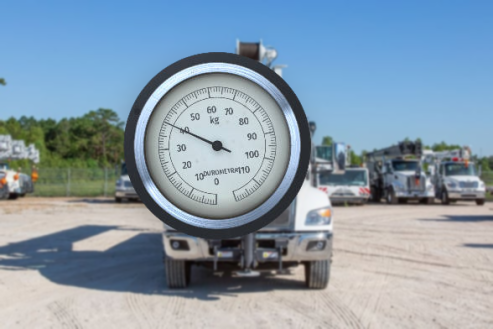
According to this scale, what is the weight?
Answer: 40 kg
